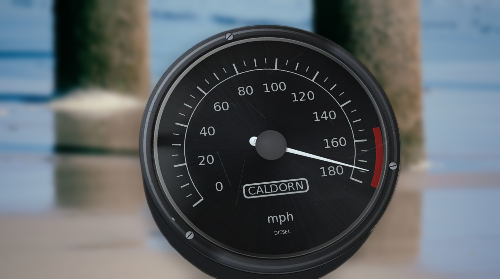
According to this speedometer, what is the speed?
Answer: 175 mph
